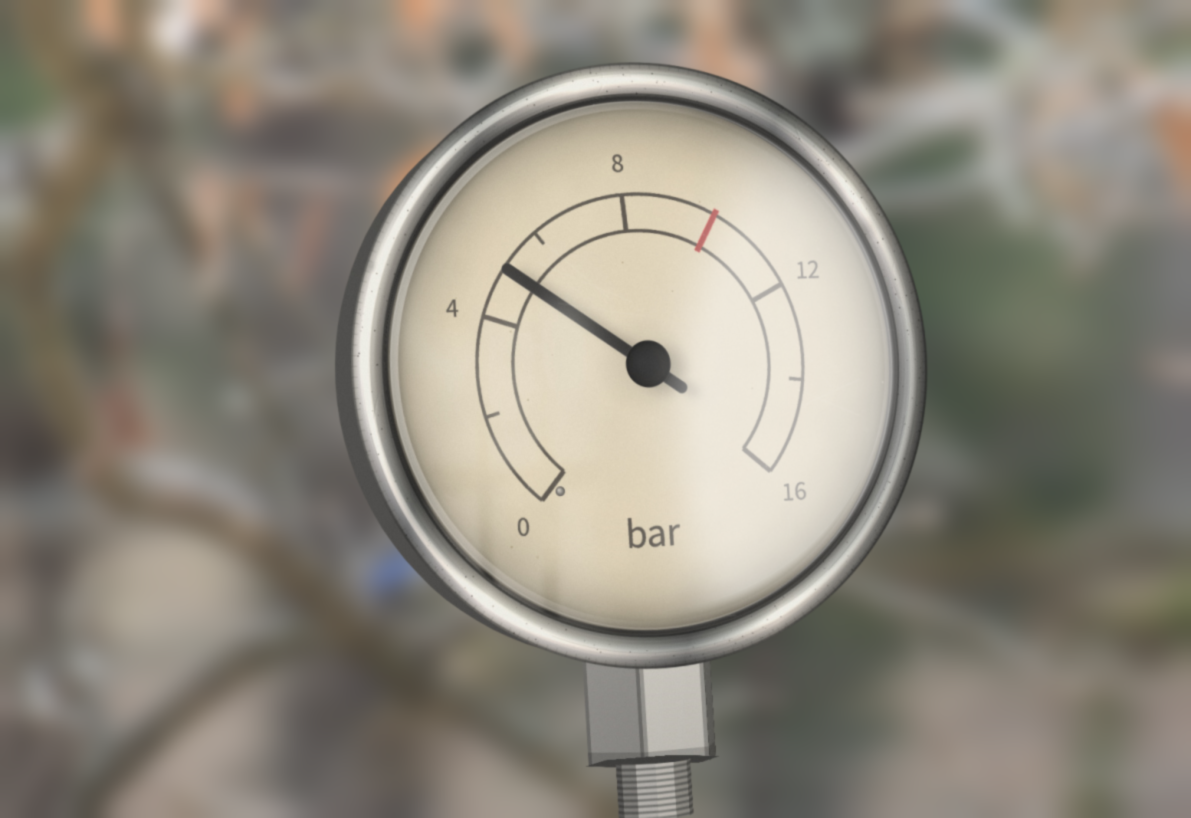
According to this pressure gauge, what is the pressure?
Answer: 5 bar
